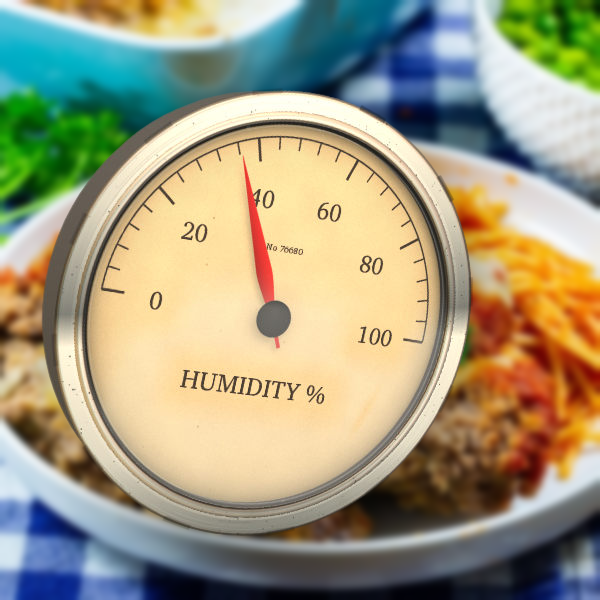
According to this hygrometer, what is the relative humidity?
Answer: 36 %
